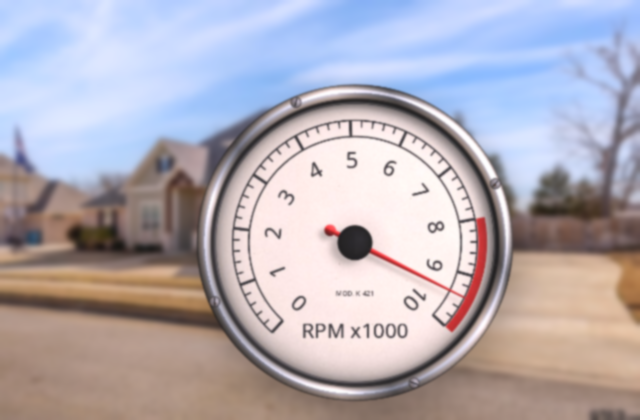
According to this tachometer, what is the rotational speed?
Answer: 9400 rpm
